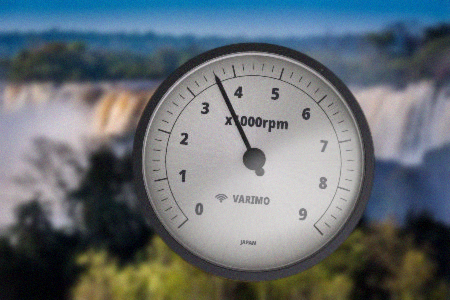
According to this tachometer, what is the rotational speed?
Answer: 3600 rpm
